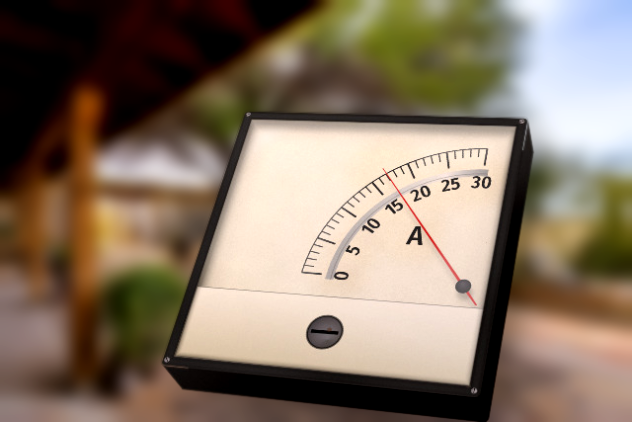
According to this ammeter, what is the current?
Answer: 17 A
